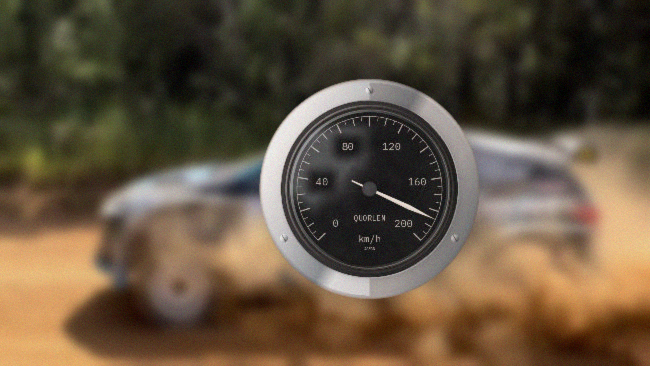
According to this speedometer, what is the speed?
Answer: 185 km/h
